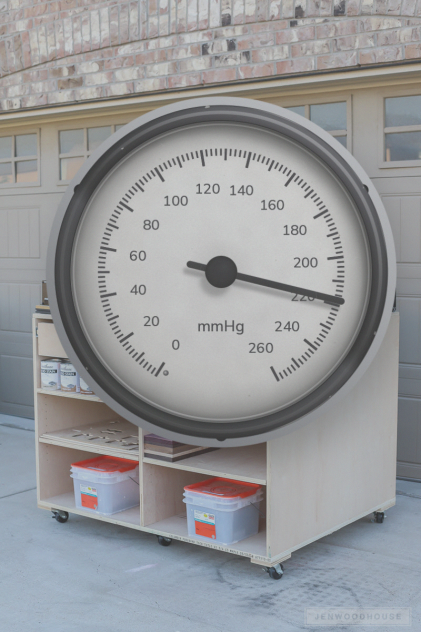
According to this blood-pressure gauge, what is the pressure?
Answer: 218 mmHg
